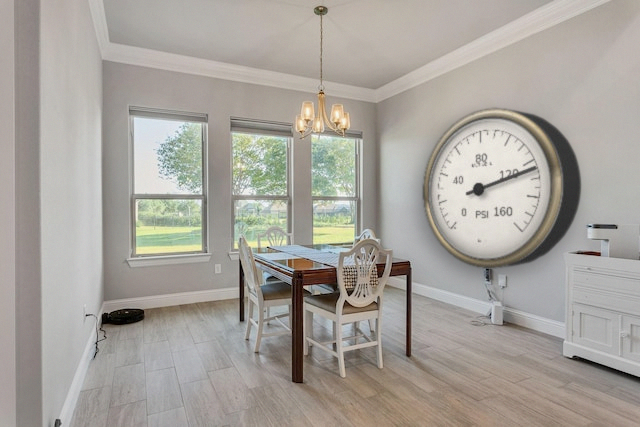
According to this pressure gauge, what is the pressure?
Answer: 125 psi
